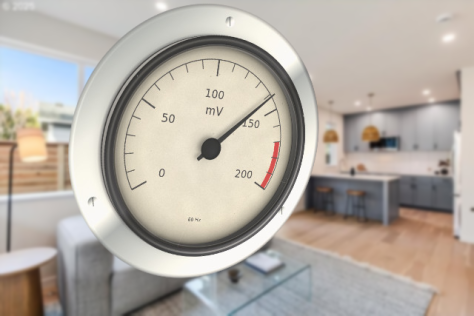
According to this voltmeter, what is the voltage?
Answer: 140 mV
